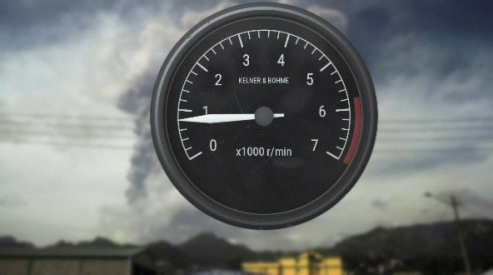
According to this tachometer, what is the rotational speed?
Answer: 800 rpm
